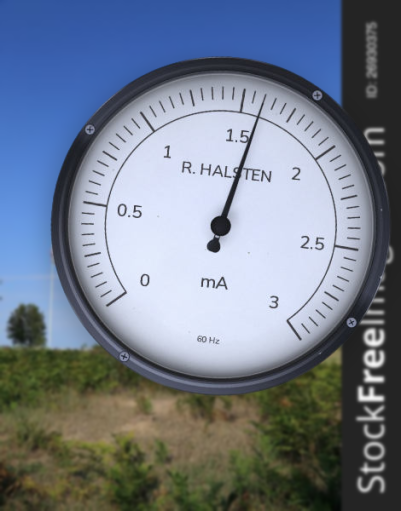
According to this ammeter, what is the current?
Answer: 1.6 mA
